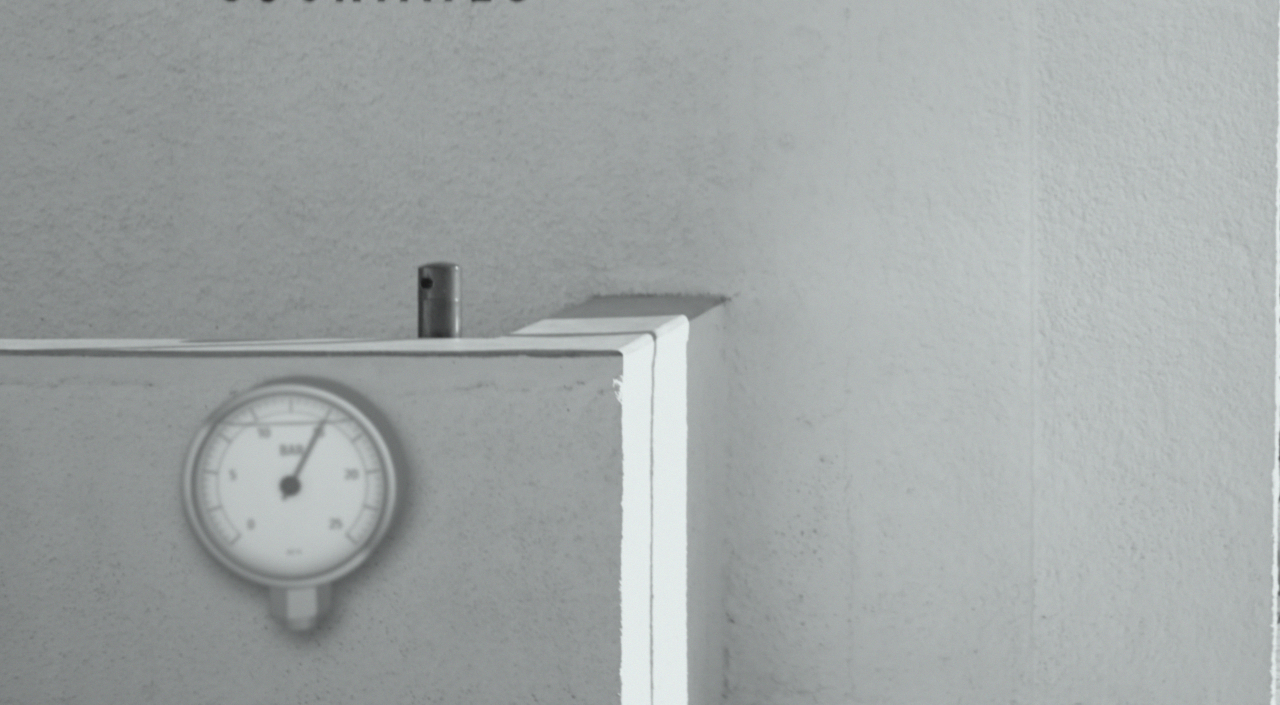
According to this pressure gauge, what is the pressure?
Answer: 15 bar
